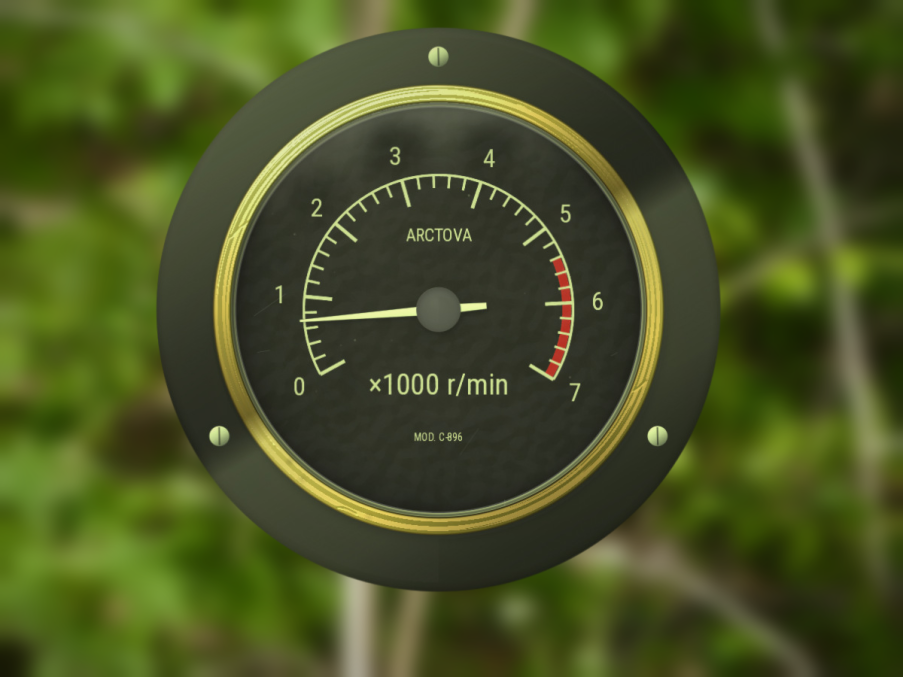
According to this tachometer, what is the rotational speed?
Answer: 700 rpm
